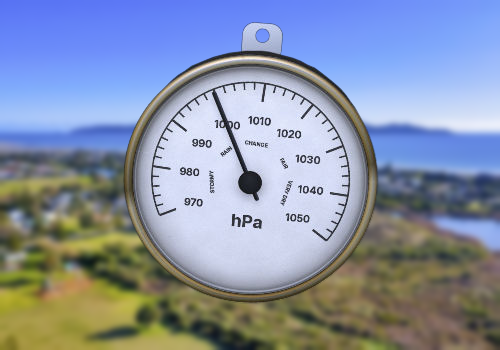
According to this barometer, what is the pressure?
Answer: 1000 hPa
